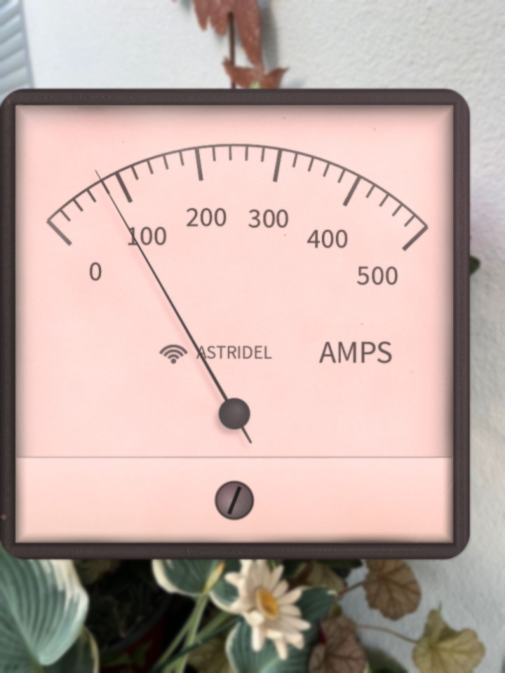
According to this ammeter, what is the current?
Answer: 80 A
